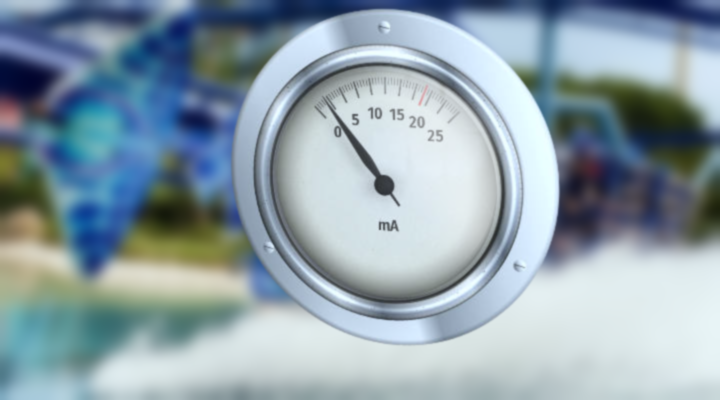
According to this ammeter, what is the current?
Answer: 2.5 mA
